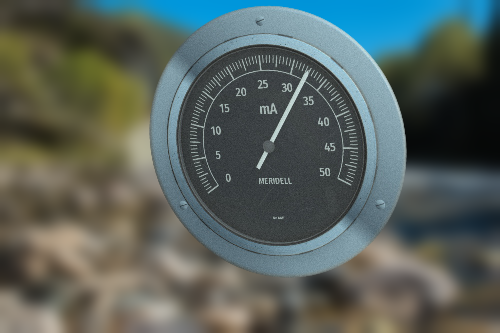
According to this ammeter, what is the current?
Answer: 32.5 mA
